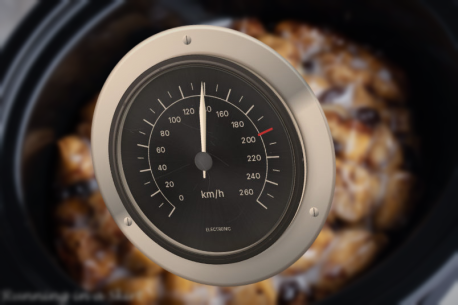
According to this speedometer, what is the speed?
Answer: 140 km/h
